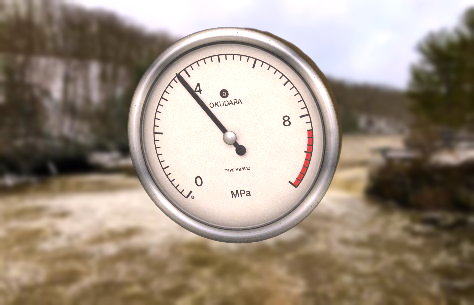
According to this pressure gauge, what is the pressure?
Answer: 3.8 MPa
